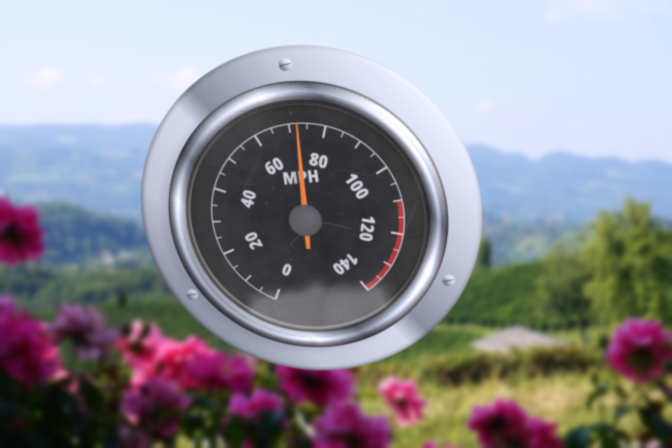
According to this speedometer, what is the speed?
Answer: 72.5 mph
